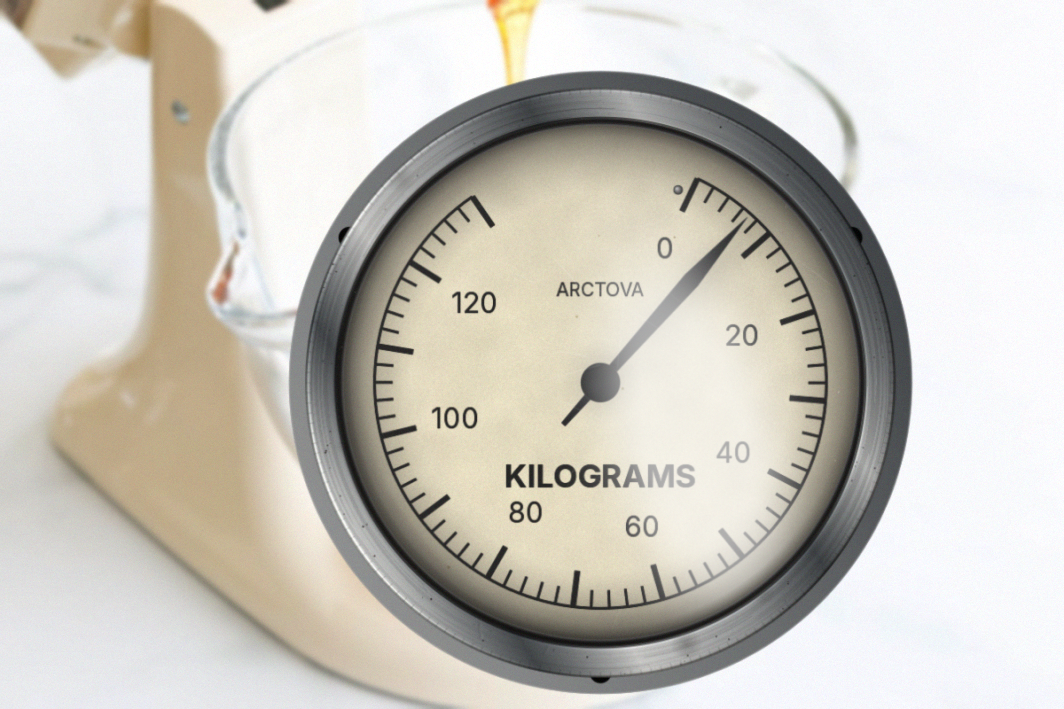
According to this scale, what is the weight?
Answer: 7 kg
